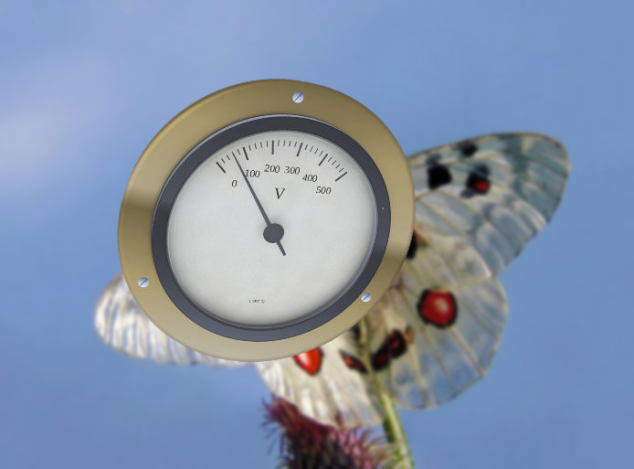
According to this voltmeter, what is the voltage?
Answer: 60 V
